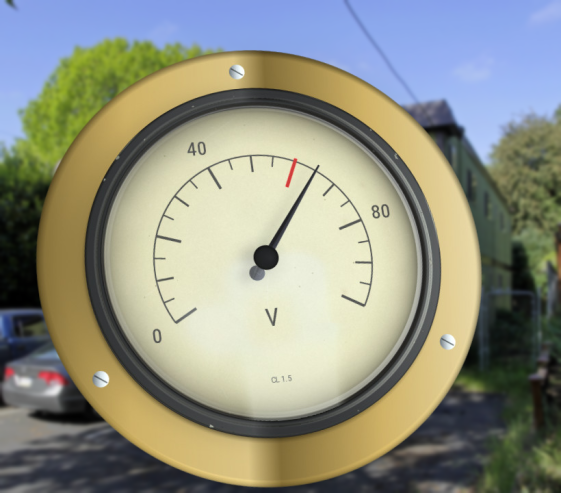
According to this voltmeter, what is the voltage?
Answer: 65 V
